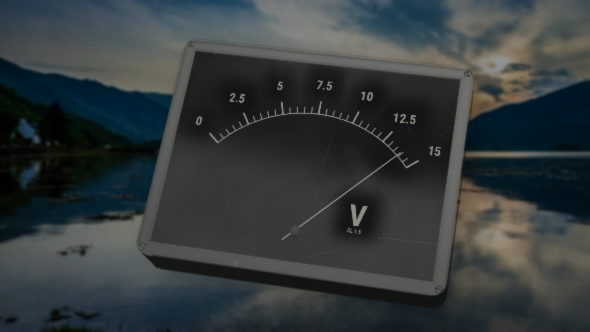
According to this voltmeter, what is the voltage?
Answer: 14 V
